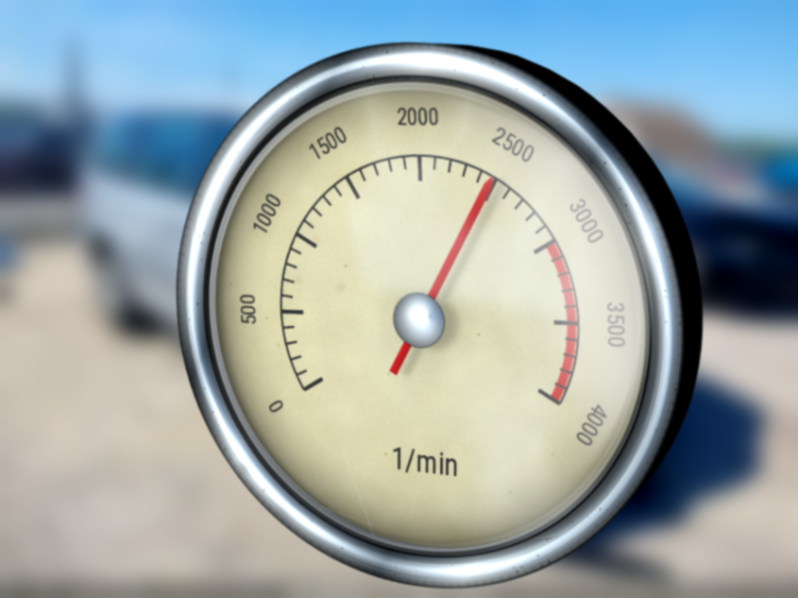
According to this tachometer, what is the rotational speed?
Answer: 2500 rpm
